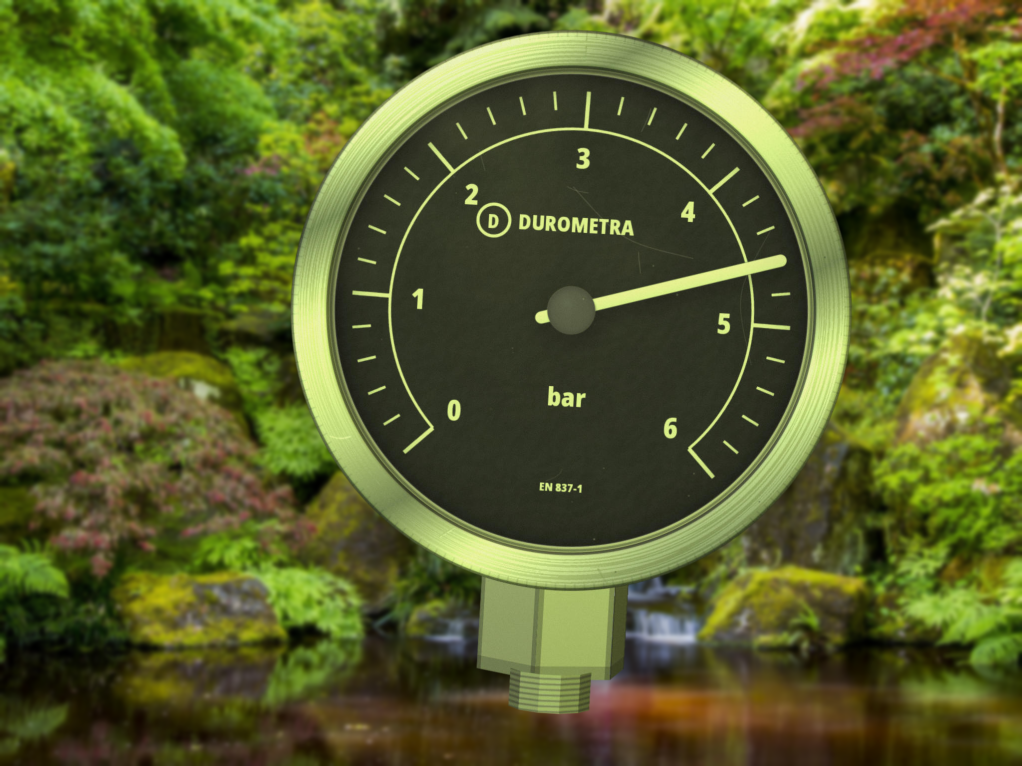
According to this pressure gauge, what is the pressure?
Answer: 4.6 bar
